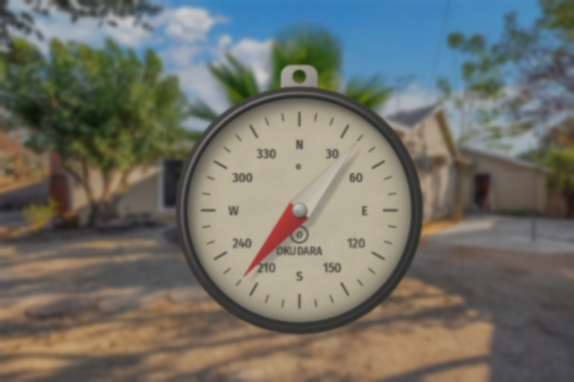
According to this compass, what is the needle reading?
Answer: 220 °
